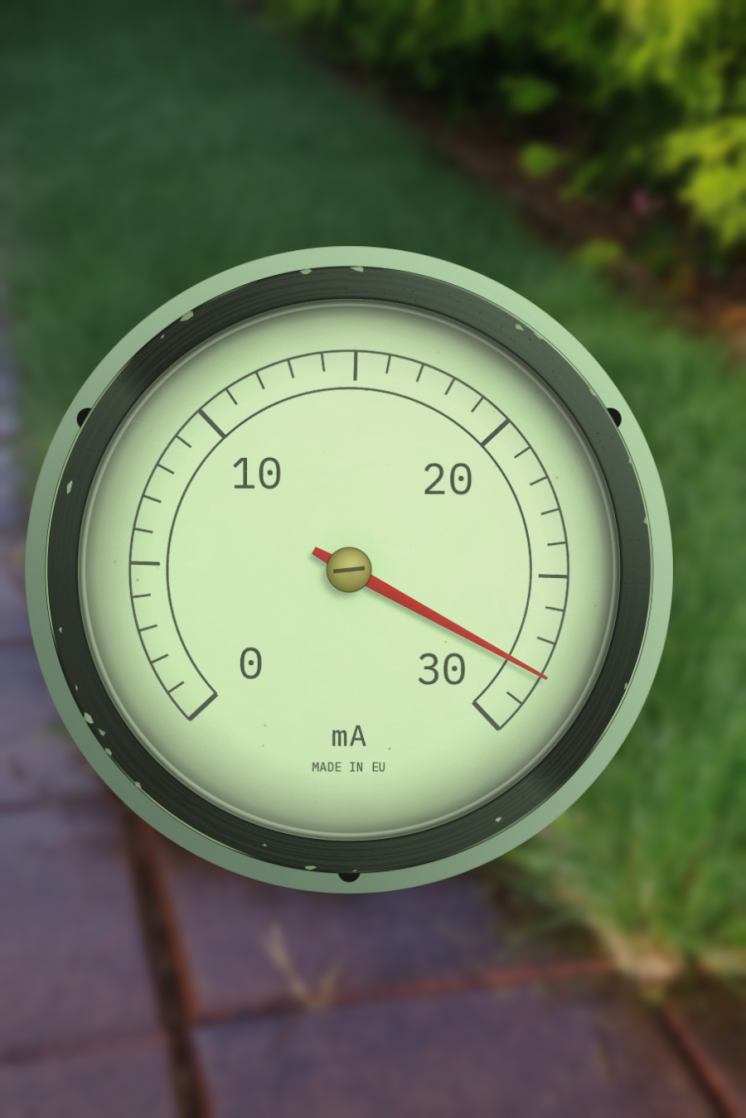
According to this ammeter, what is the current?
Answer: 28 mA
